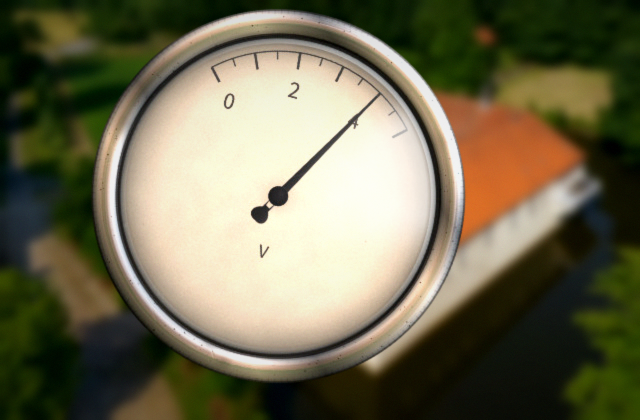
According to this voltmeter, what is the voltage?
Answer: 4 V
